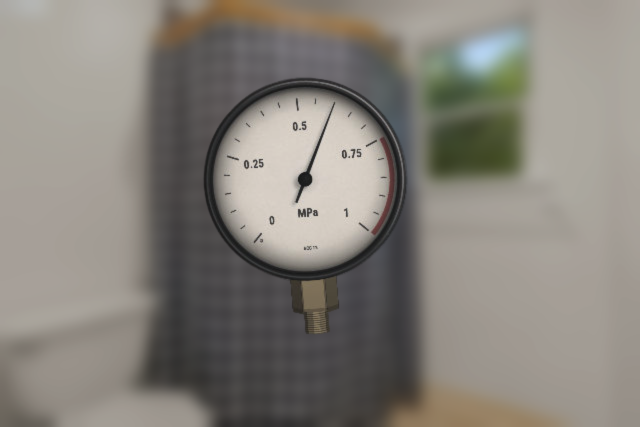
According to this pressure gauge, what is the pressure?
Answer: 0.6 MPa
